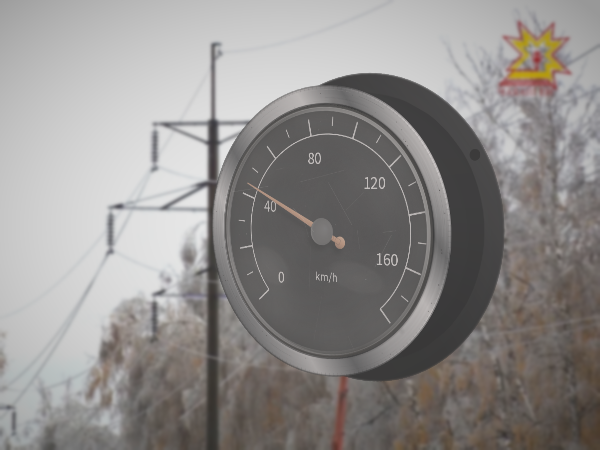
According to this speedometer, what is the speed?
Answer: 45 km/h
